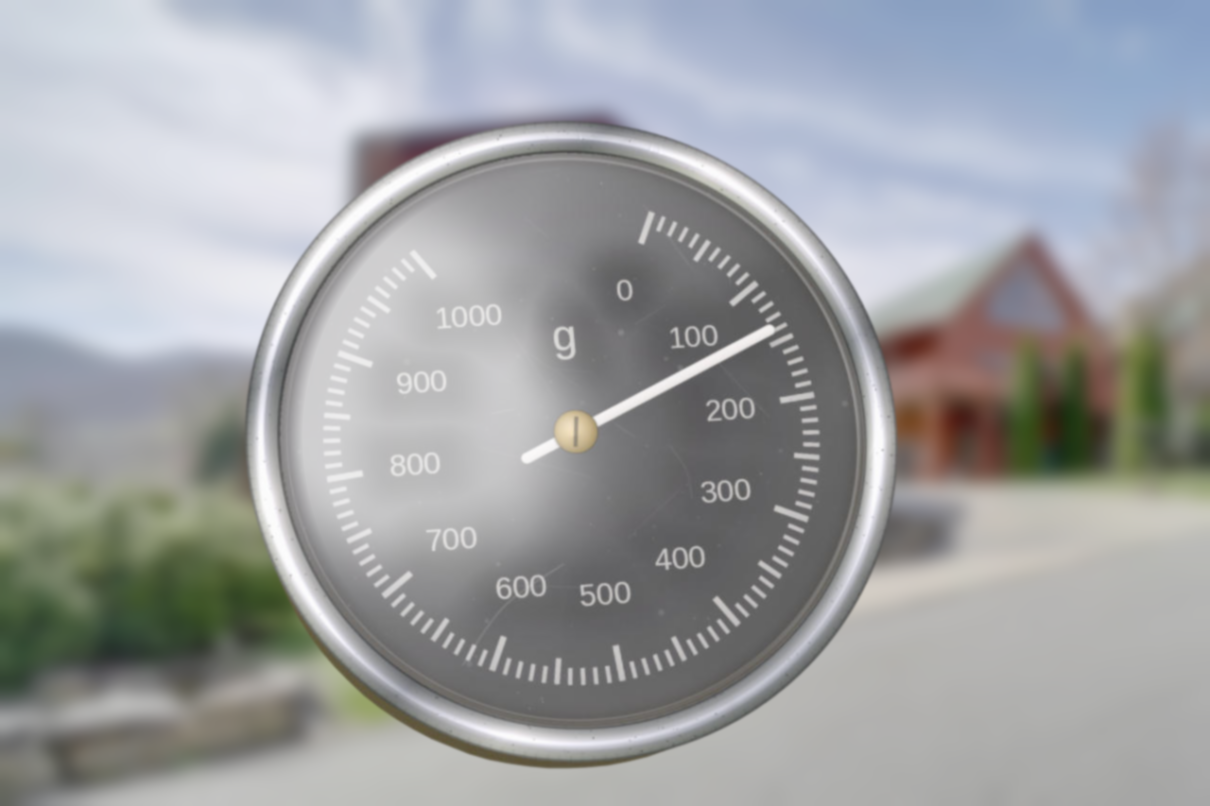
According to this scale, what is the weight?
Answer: 140 g
